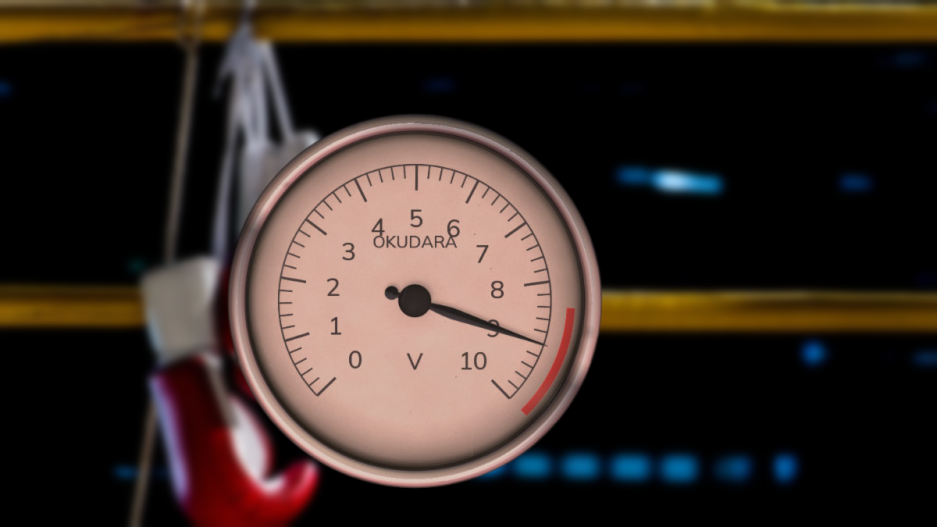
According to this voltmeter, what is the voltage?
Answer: 9 V
